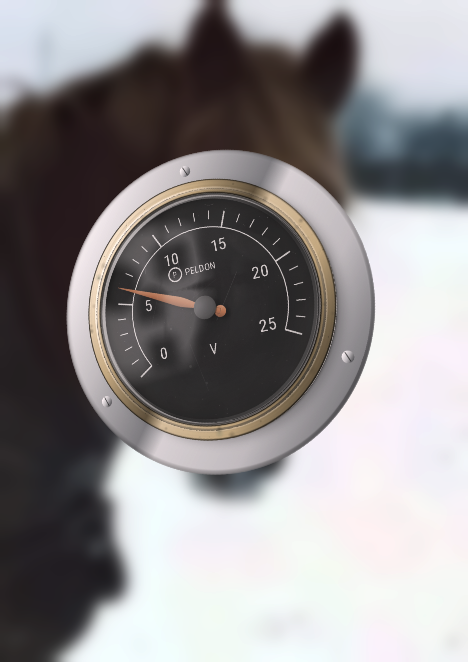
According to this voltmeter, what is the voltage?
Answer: 6 V
